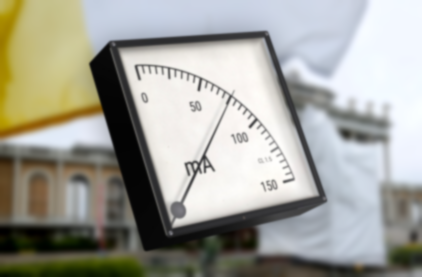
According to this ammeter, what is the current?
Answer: 75 mA
